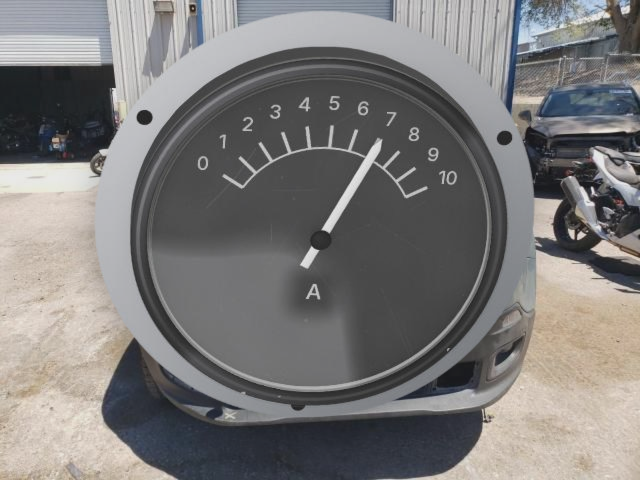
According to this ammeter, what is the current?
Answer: 7 A
